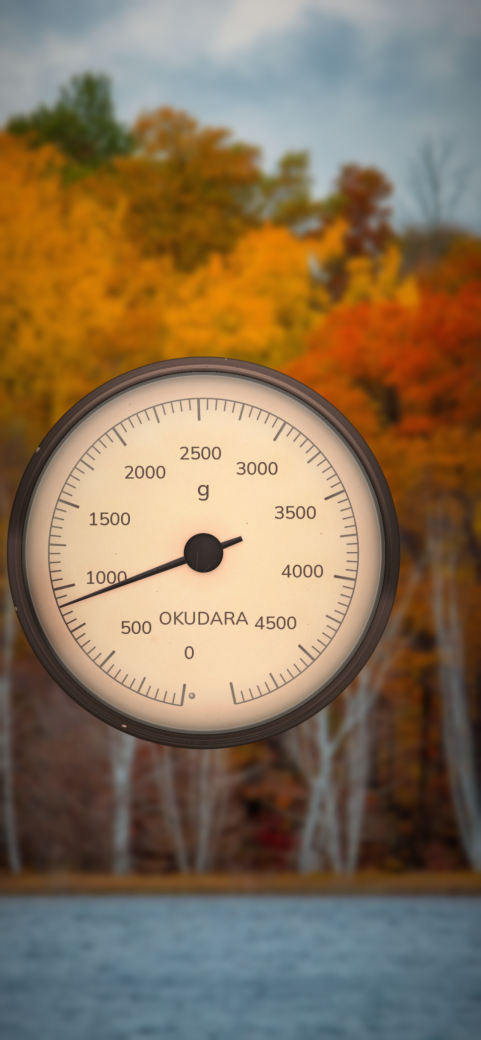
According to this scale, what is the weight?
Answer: 900 g
